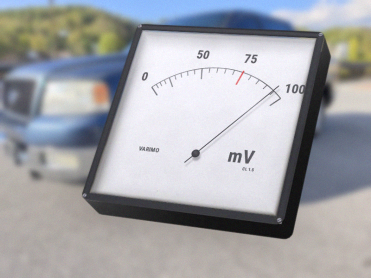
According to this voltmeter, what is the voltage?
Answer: 95 mV
